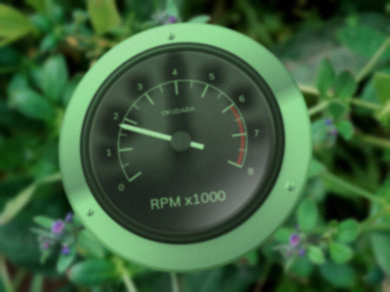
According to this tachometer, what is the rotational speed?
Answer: 1750 rpm
